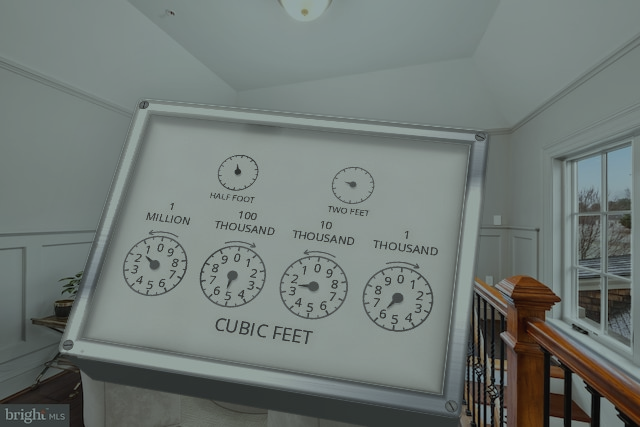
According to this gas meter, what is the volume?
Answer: 152600 ft³
